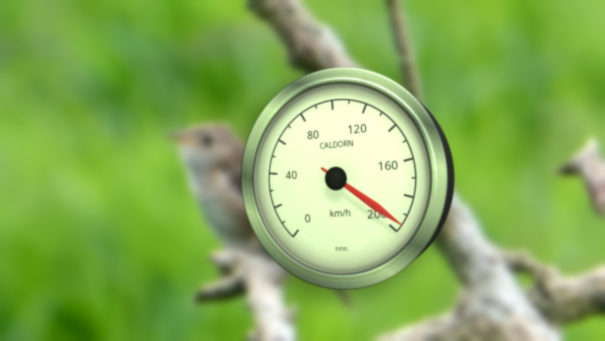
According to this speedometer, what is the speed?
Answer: 195 km/h
